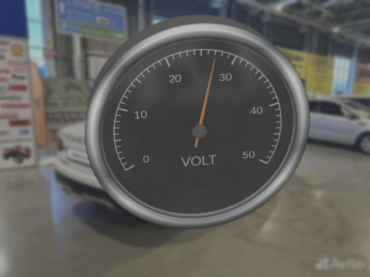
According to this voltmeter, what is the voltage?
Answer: 27 V
